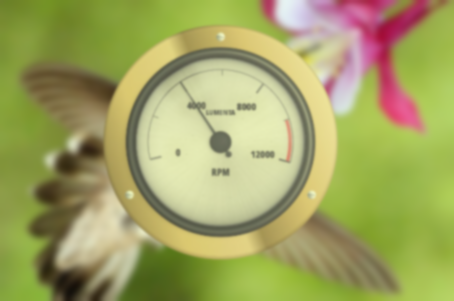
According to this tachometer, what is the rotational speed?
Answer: 4000 rpm
